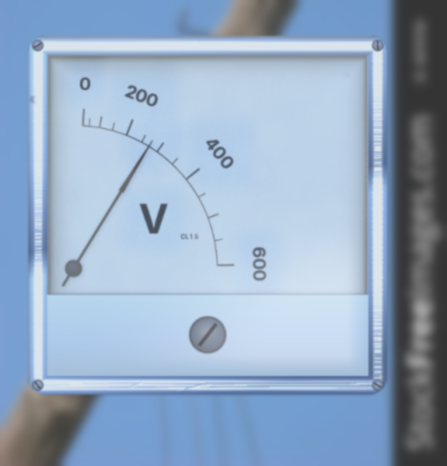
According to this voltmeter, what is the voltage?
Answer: 275 V
